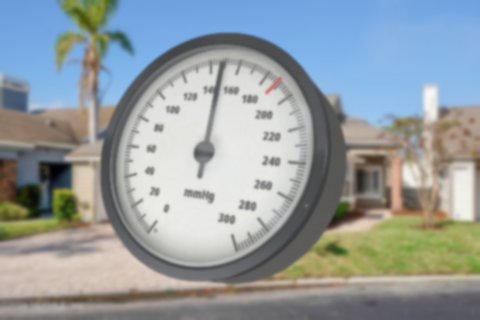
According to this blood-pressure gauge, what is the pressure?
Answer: 150 mmHg
